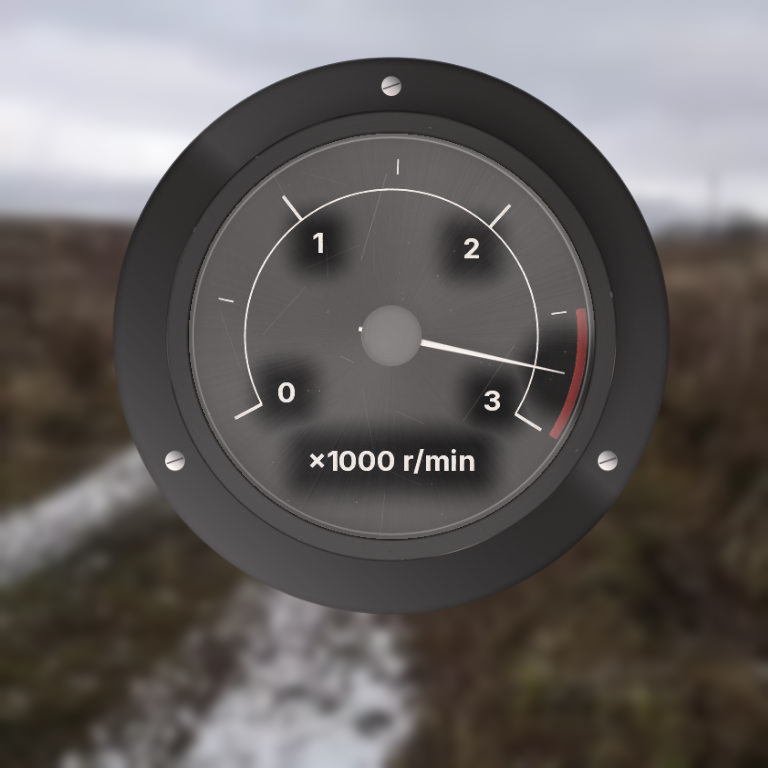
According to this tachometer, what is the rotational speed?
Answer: 2750 rpm
